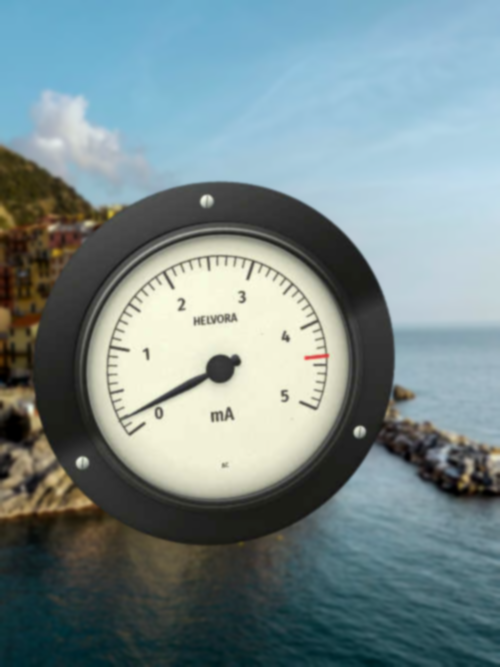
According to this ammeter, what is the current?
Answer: 0.2 mA
